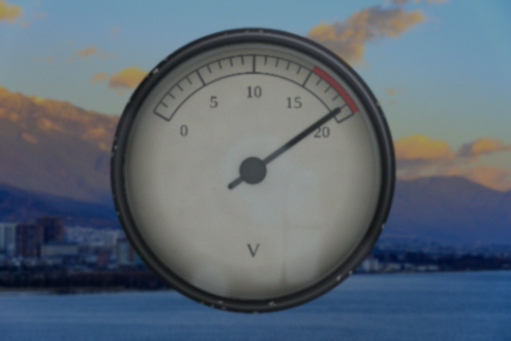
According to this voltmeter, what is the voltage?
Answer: 19 V
